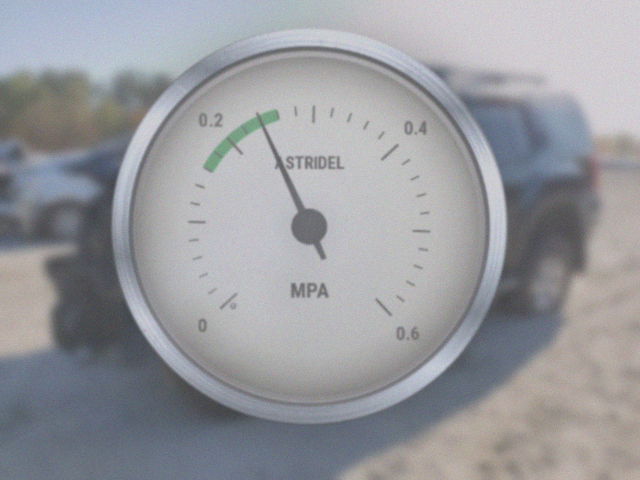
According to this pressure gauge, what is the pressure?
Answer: 0.24 MPa
